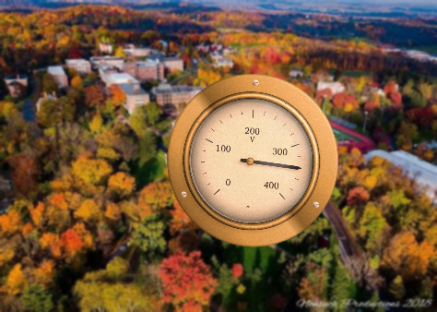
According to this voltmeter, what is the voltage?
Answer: 340 V
